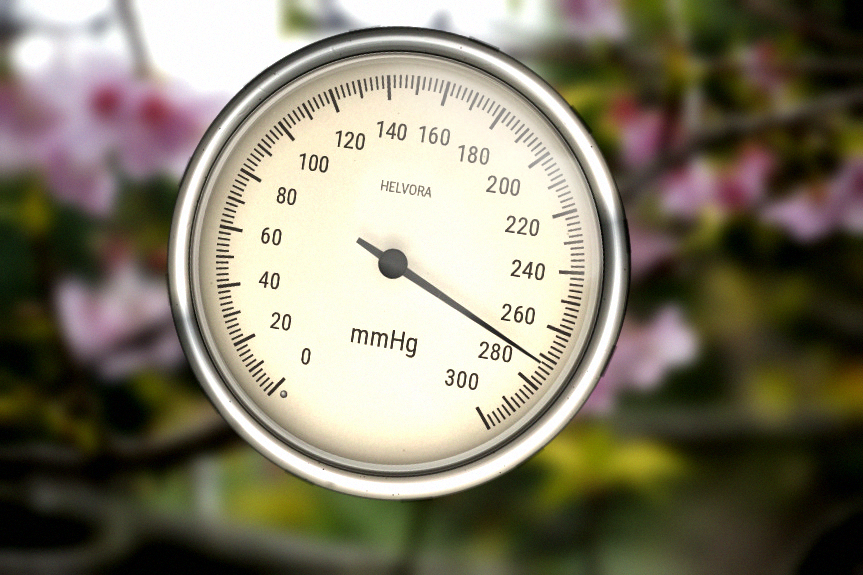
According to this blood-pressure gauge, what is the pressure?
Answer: 272 mmHg
